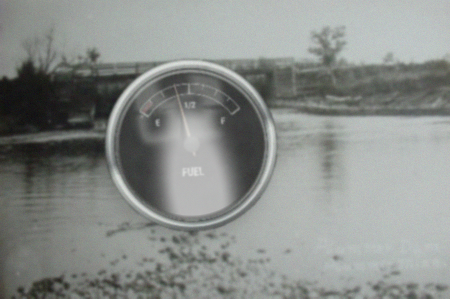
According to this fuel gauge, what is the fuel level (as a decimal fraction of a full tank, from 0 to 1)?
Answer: 0.375
